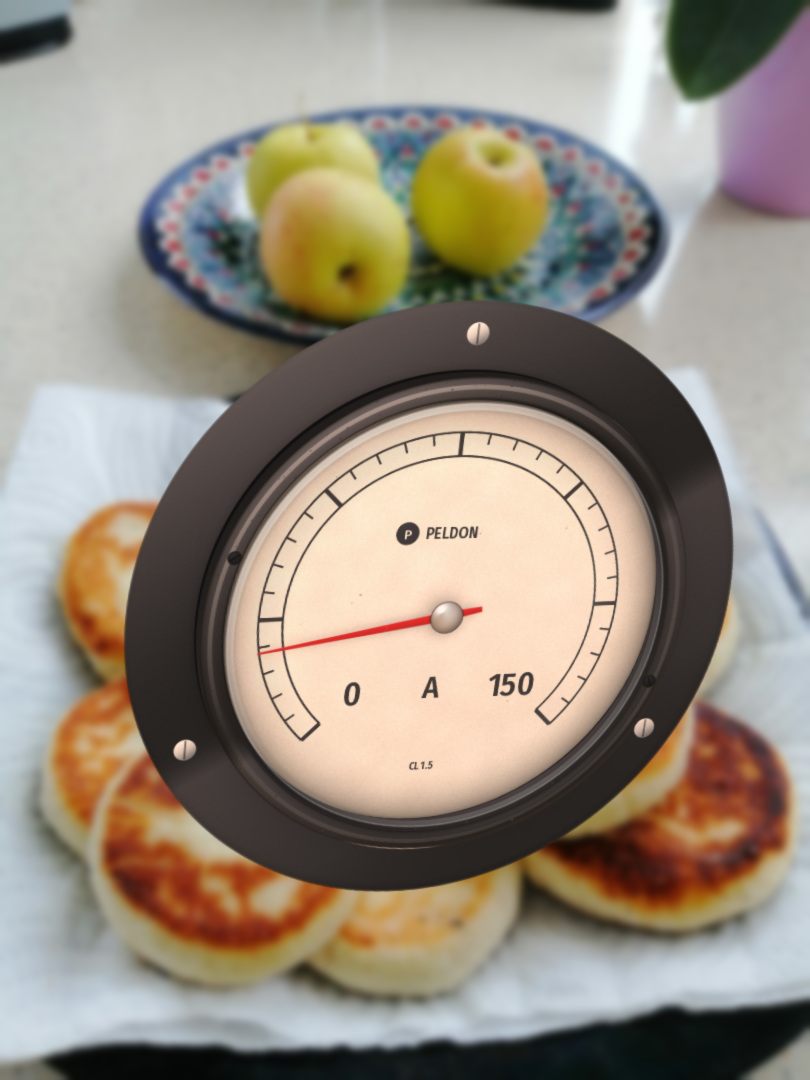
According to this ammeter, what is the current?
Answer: 20 A
